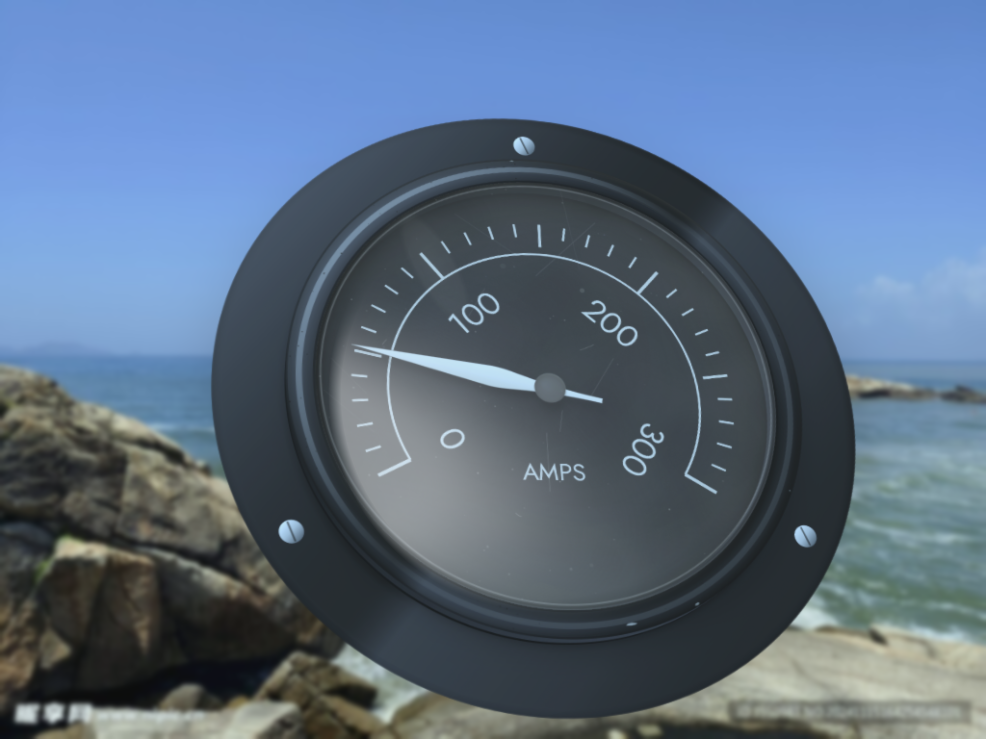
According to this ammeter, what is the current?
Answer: 50 A
